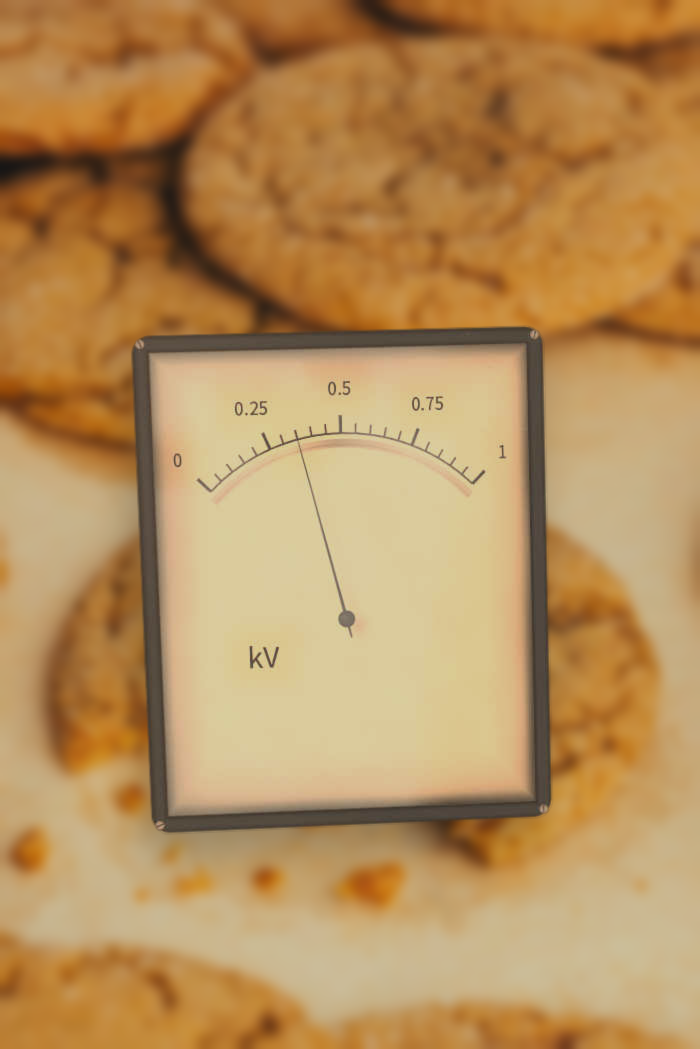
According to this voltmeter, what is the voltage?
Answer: 0.35 kV
